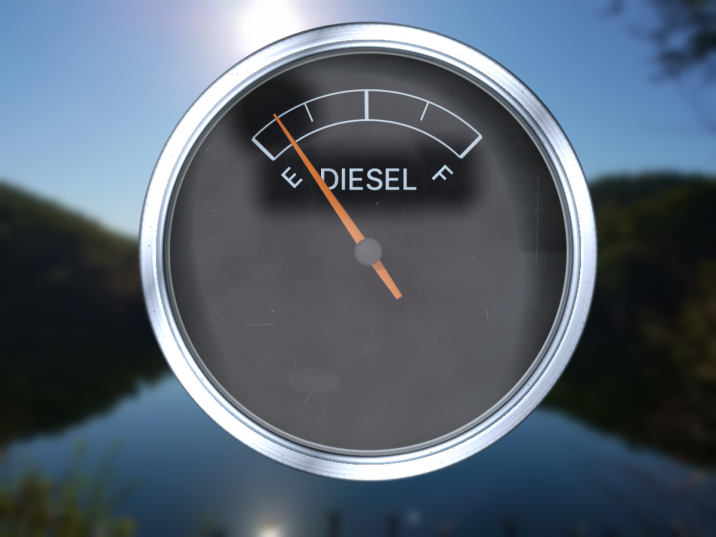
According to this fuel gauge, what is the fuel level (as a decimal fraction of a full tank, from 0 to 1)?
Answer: 0.125
